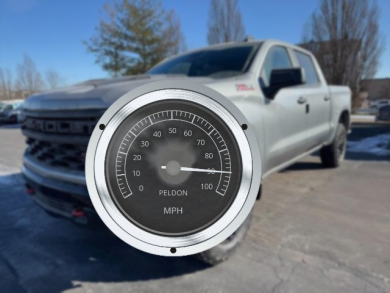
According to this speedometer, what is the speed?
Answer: 90 mph
